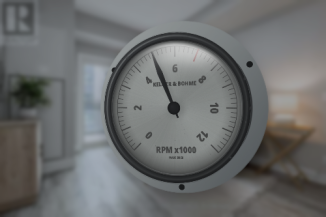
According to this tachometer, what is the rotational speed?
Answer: 5000 rpm
